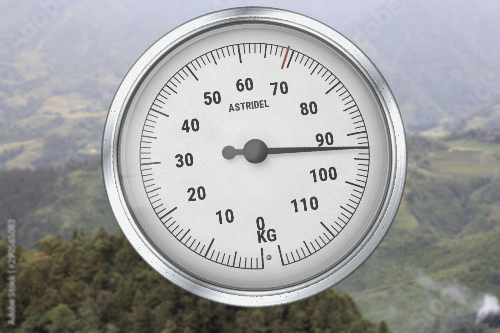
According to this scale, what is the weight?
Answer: 93 kg
